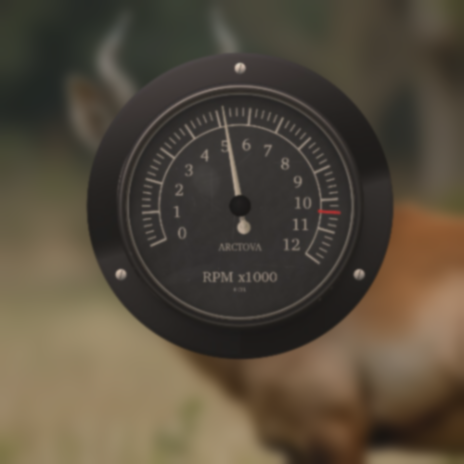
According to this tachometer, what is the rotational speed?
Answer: 5200 rpm
